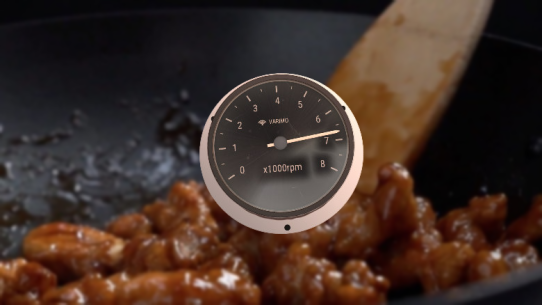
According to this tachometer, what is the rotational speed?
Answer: 6750 rpm
